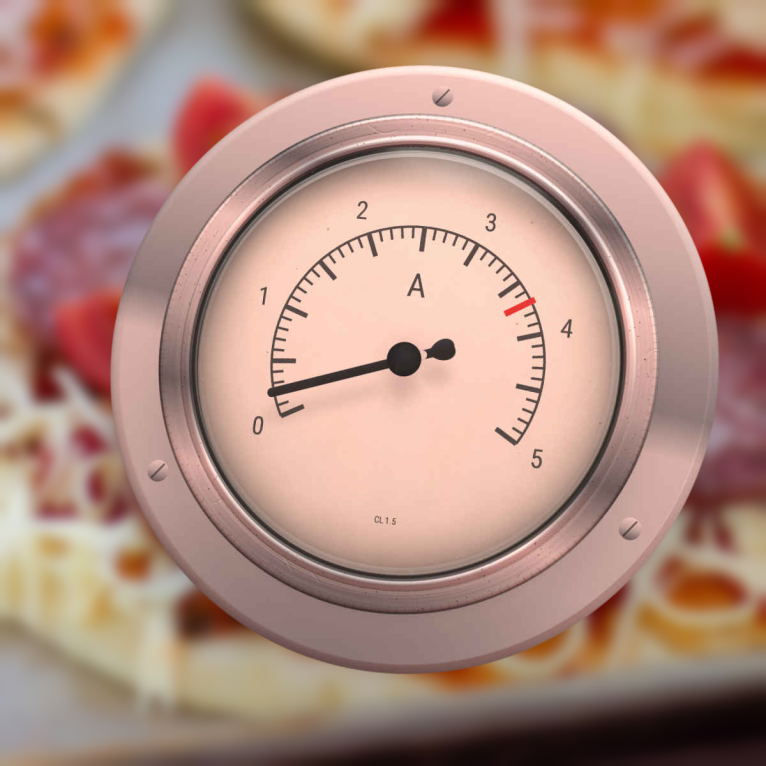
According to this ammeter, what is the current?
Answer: 0.2 A
